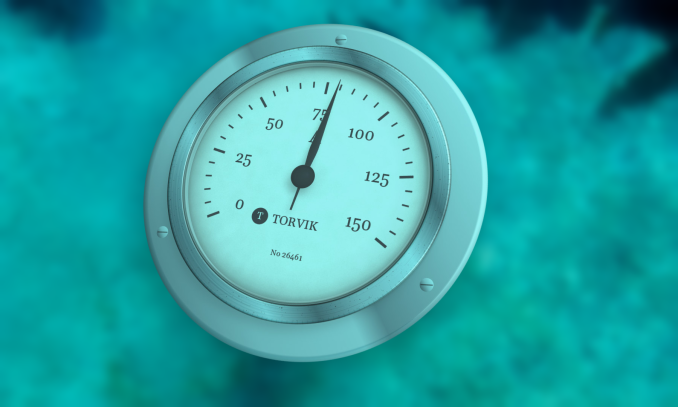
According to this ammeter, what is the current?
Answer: 80 A
